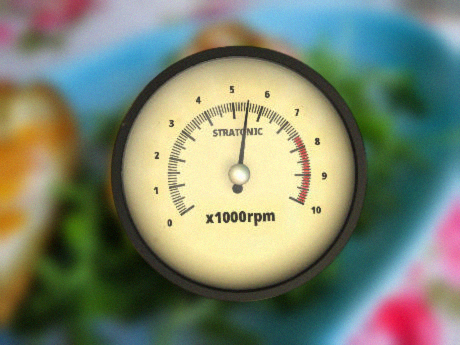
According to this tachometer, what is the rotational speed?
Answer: 5500 rpm
